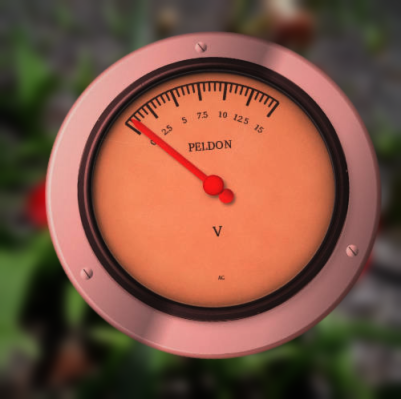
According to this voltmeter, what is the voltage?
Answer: 0.5 V
